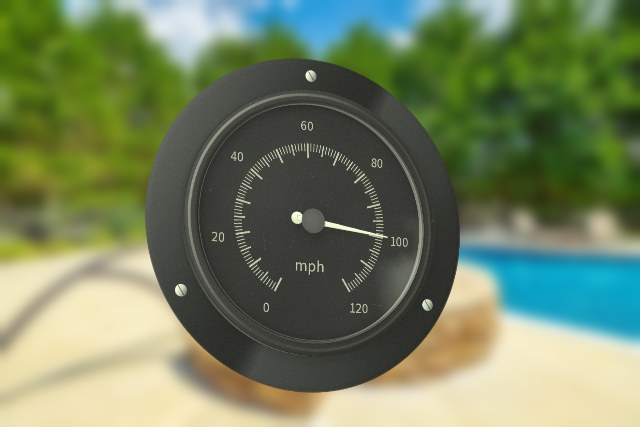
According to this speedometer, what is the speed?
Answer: 100 mph
